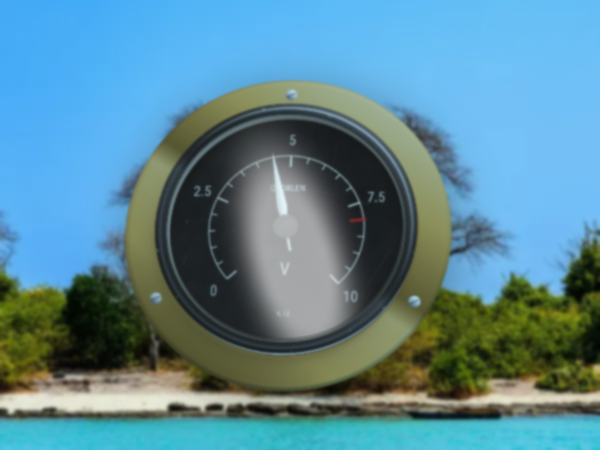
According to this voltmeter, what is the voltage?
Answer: 4.5 V
